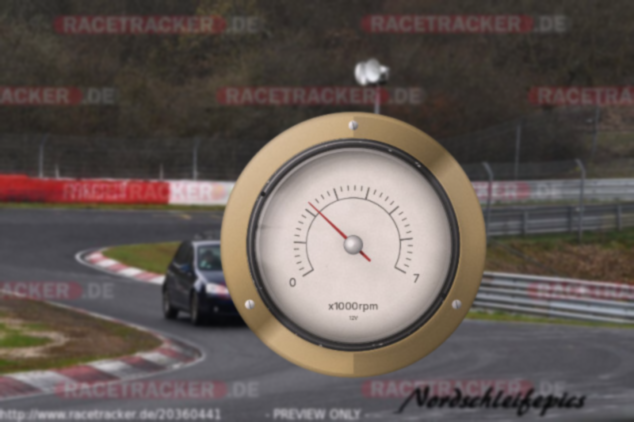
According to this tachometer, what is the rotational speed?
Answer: 2200 rpm
